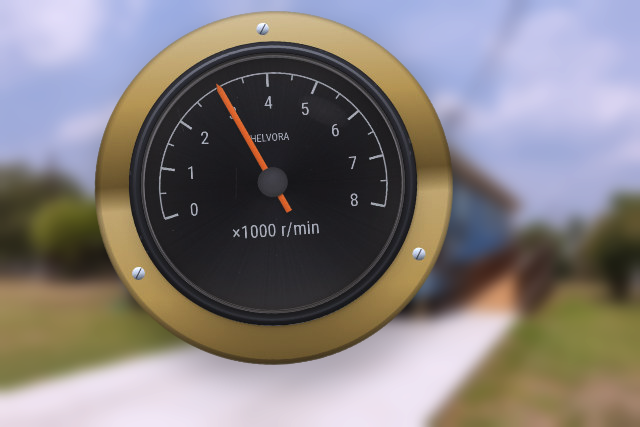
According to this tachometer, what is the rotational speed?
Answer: 3000 rpm
